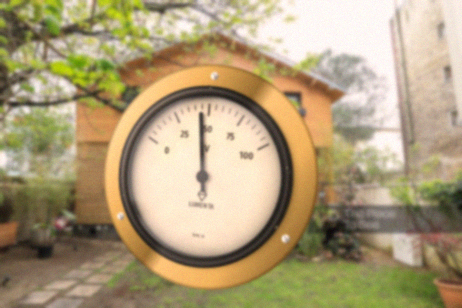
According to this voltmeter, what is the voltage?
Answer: 45 V
